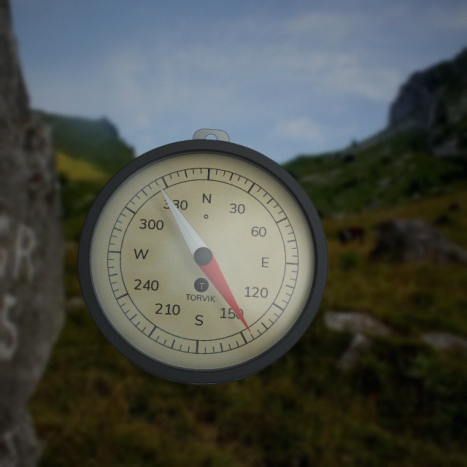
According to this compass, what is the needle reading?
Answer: 145 °
